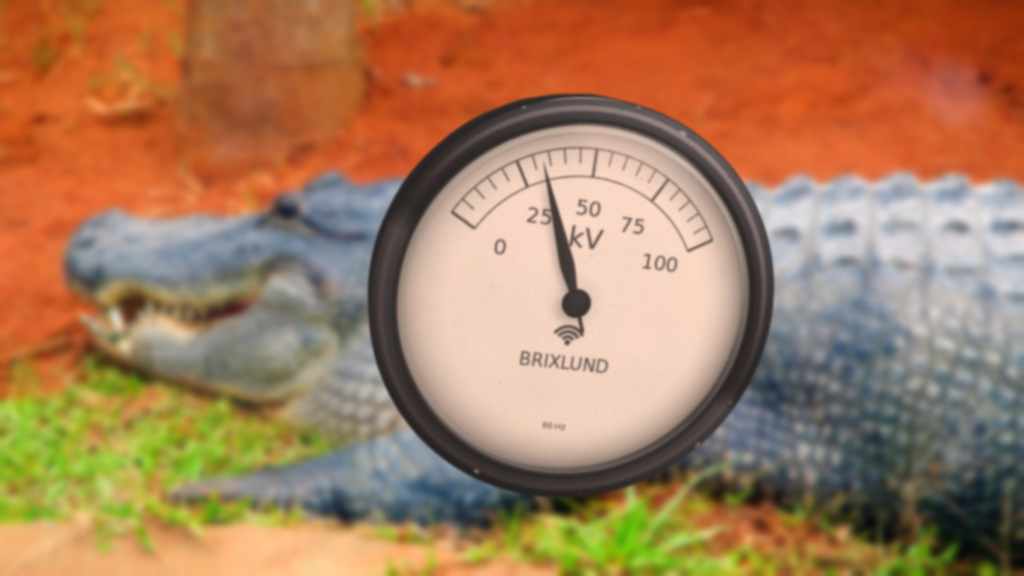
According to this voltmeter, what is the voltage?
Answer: 32.5 kV
